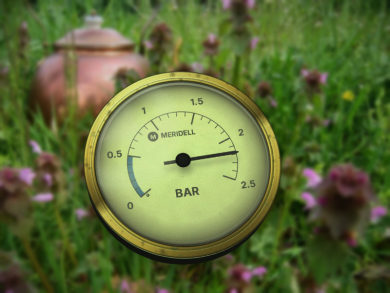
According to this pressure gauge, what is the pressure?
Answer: 2.2 bar
